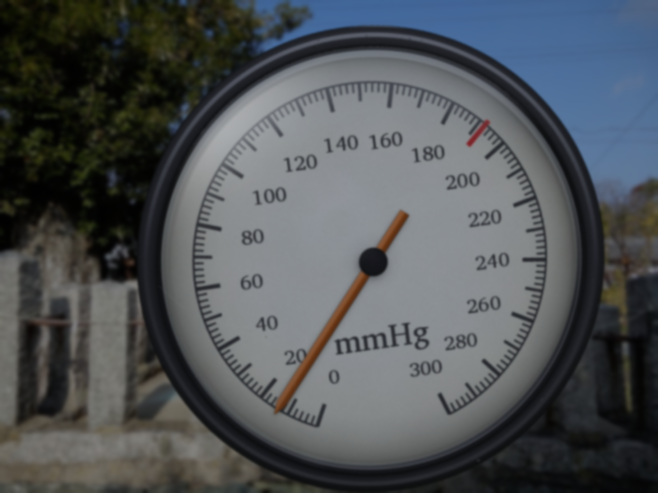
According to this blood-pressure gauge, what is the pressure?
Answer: 14 mmHg
